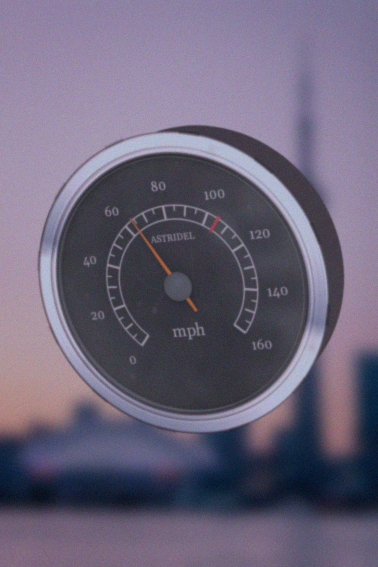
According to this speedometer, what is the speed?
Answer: 65 mph
